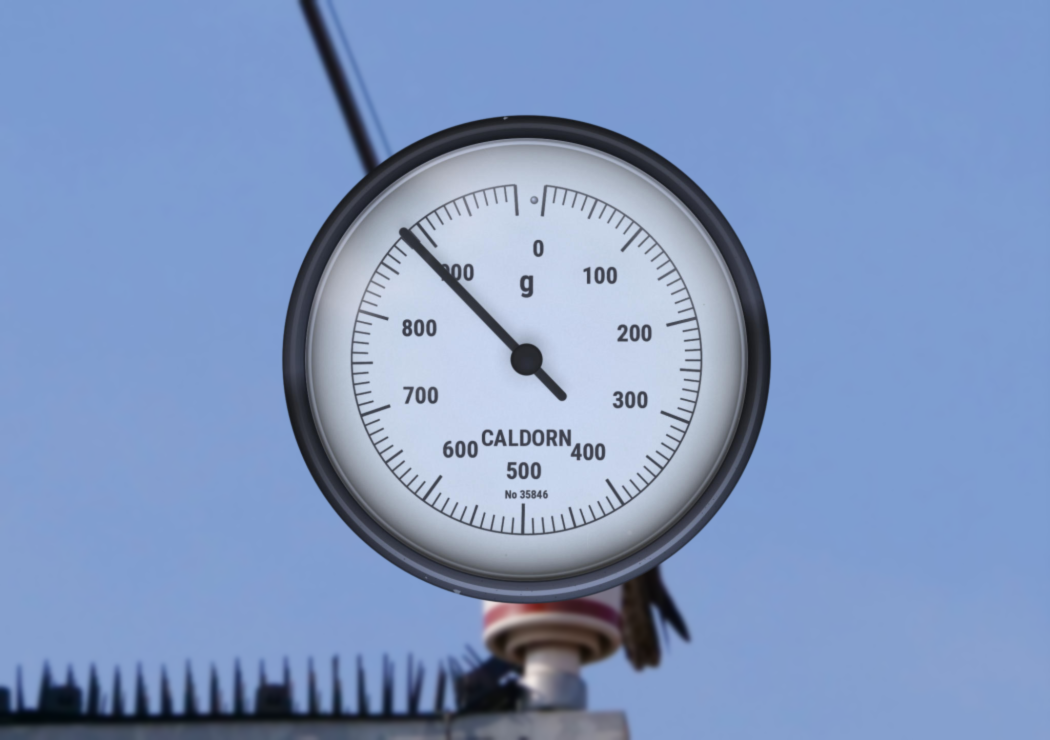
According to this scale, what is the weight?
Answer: 885 g
